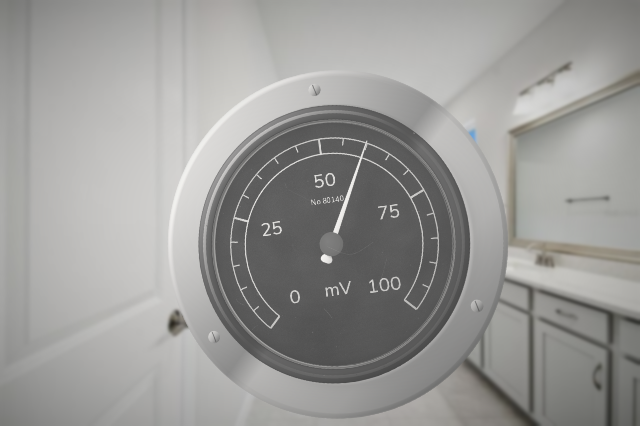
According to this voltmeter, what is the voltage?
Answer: 60 mV
